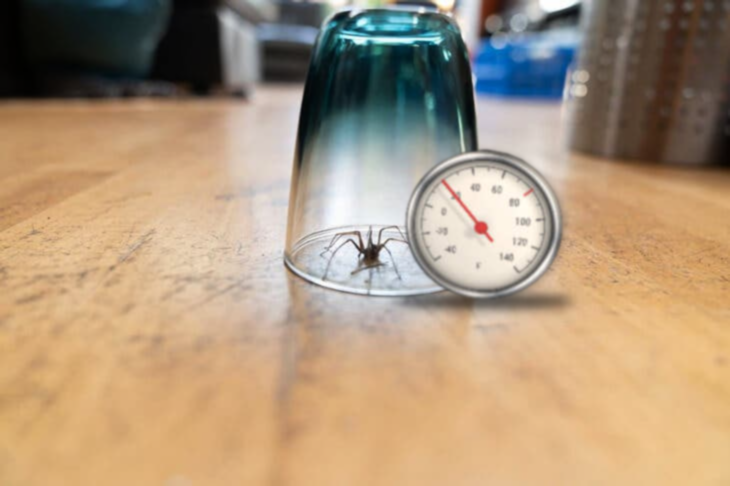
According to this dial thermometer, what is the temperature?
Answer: 20 °F
